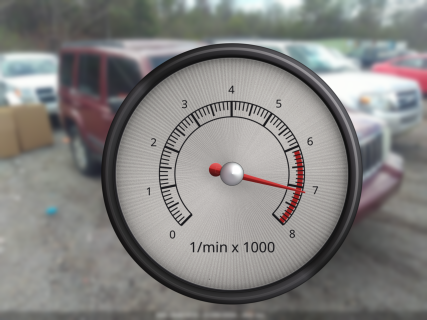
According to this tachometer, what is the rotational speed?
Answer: 7100 rpm
